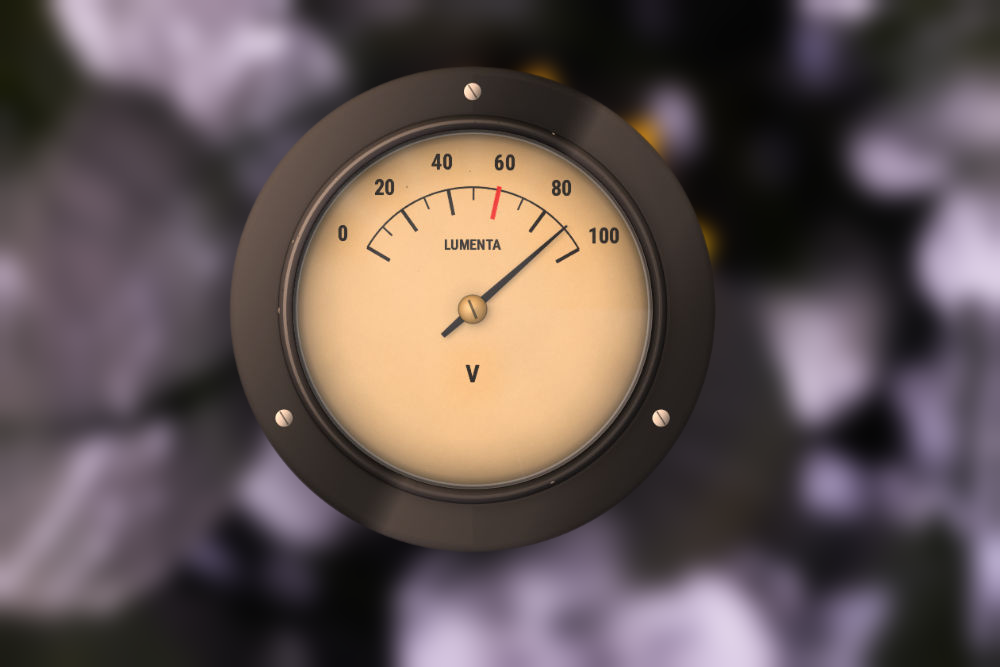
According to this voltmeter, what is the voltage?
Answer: 90 V
